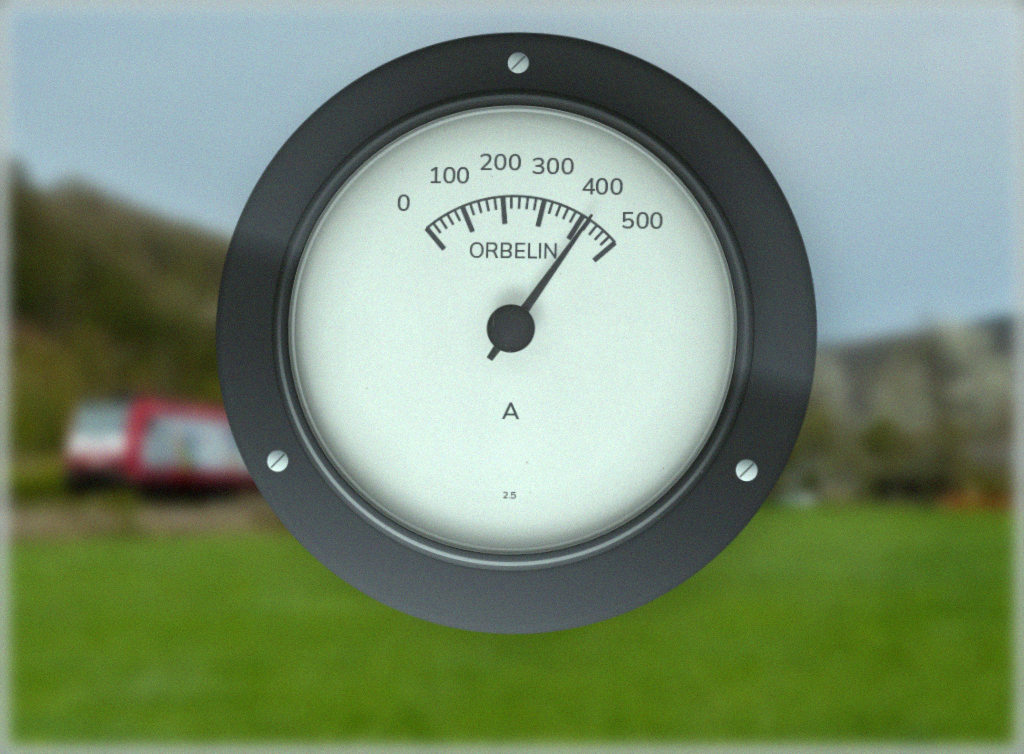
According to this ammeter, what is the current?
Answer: 420 A
